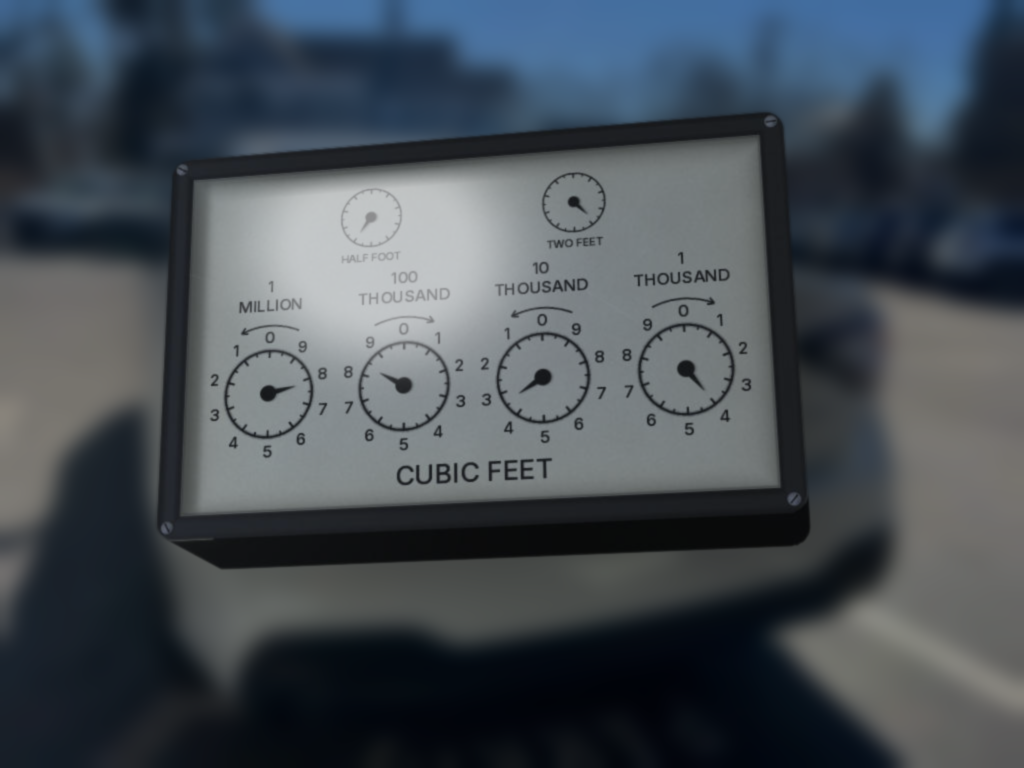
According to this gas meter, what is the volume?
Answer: 783400 ft³
